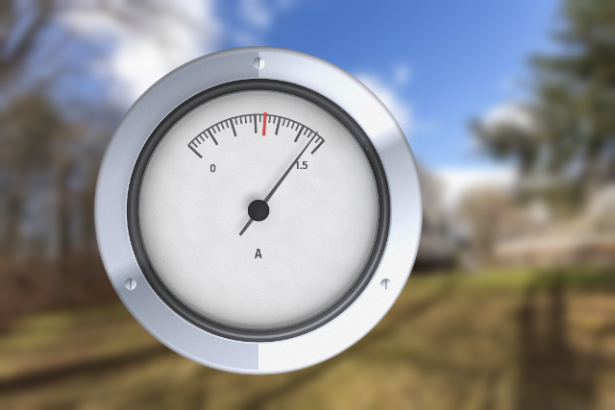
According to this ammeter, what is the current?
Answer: 1.4 A
